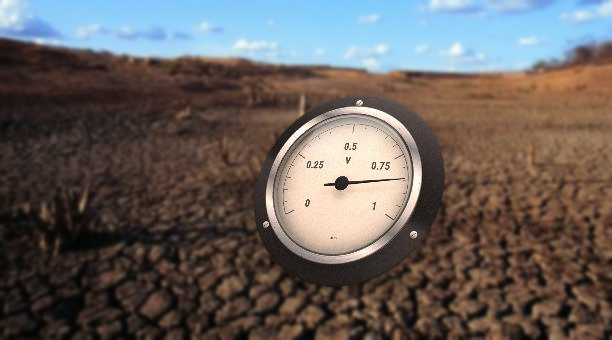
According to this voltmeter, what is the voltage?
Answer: 0.85 V
